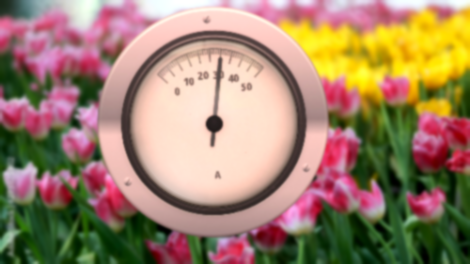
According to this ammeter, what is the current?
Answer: 30 A
